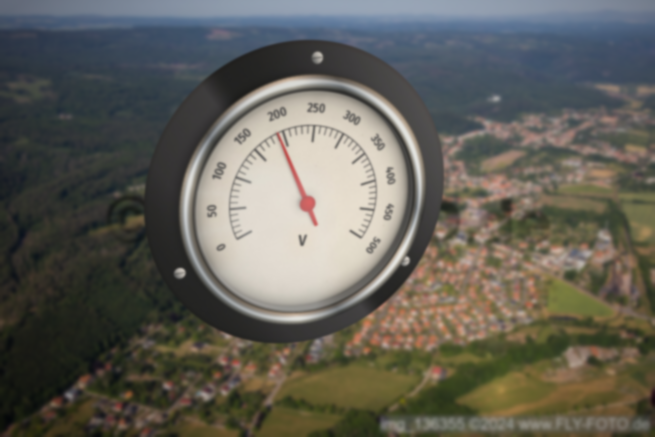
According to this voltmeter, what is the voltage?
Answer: 190 V
